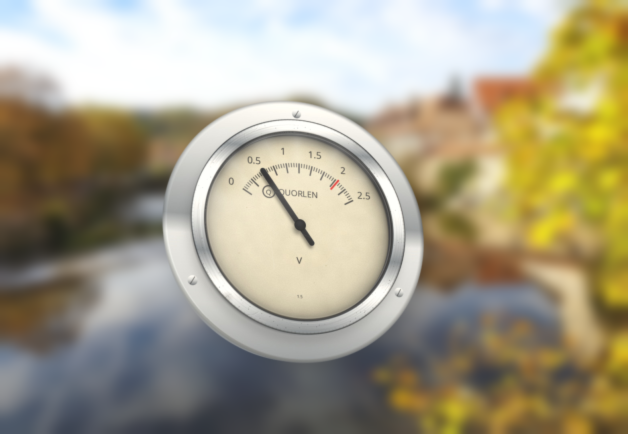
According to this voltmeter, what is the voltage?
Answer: 0.5 V
